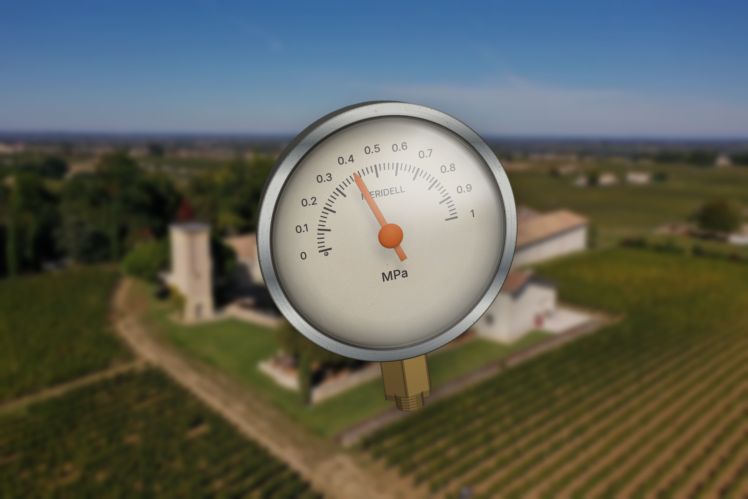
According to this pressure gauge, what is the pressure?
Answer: 0.4 MPa
